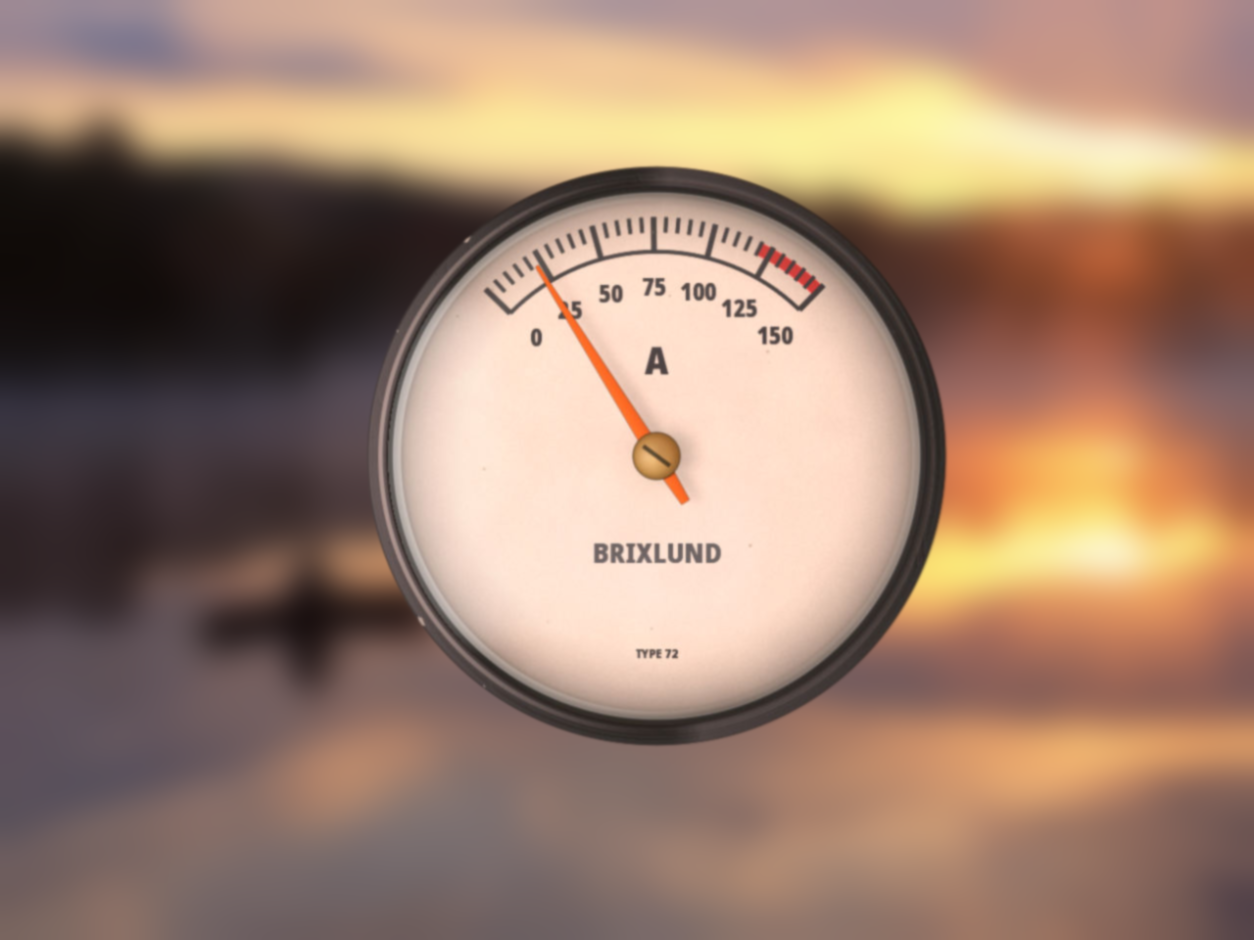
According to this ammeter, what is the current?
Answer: 22.5 A
